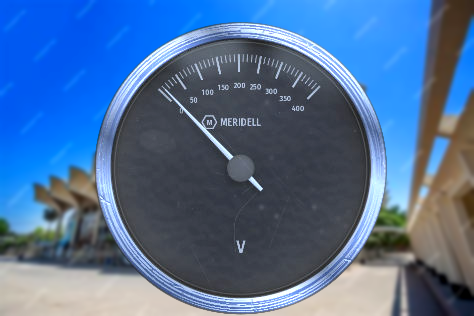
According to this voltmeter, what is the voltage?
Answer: 10 V
